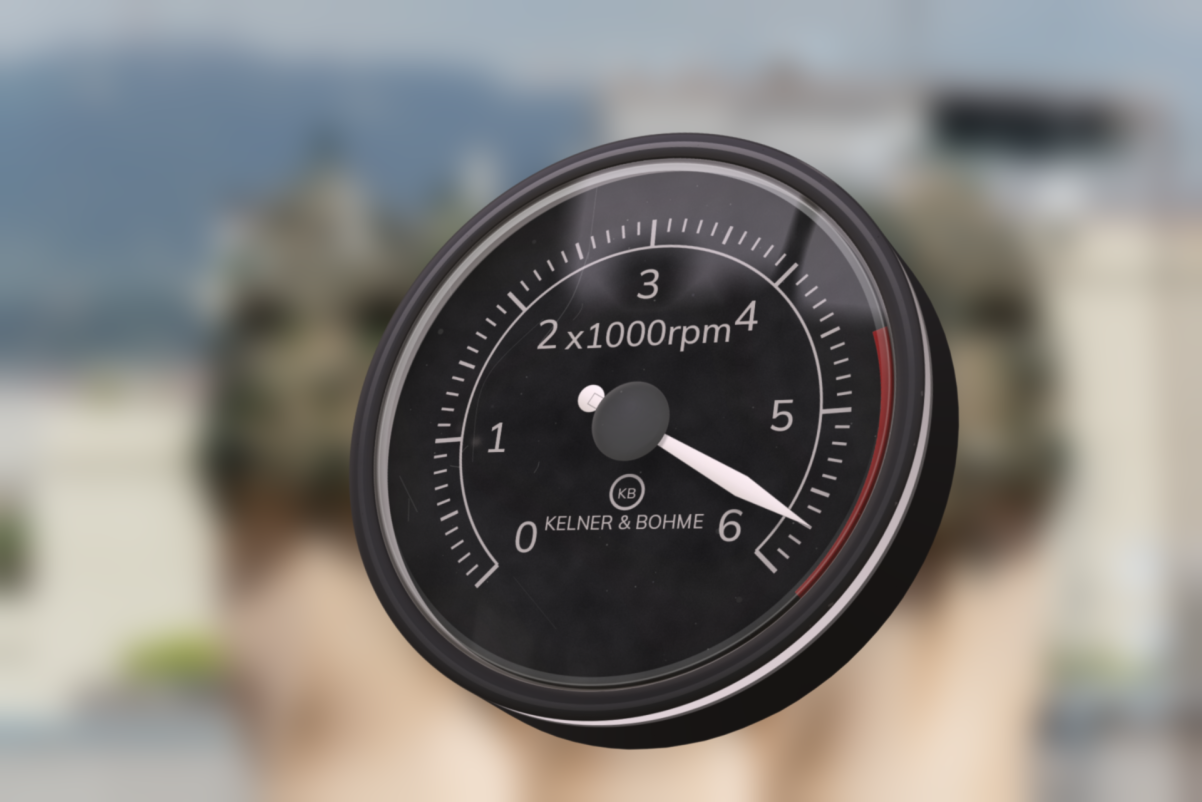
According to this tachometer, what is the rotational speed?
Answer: 5700 rpm
